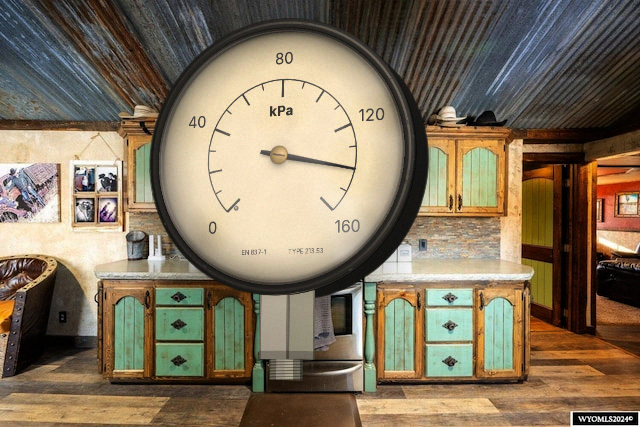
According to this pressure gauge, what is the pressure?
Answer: 140 kPa
